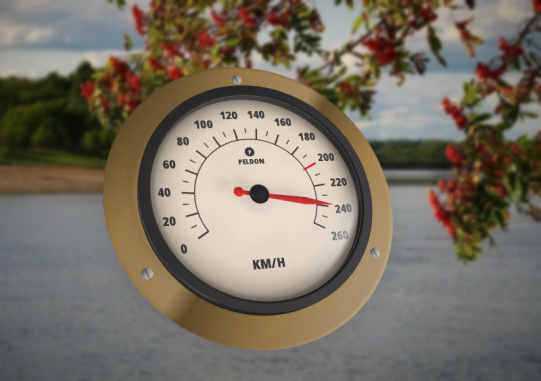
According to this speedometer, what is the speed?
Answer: 240 km/h
